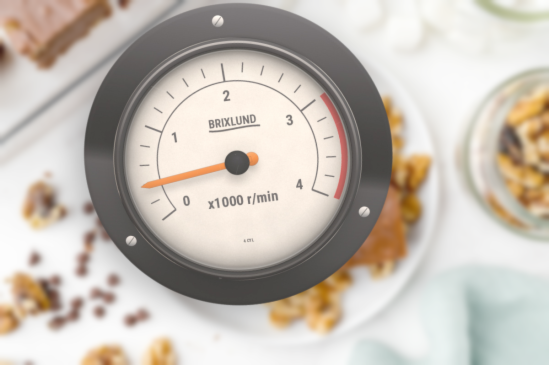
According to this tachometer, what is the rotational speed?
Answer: 400 rpm
